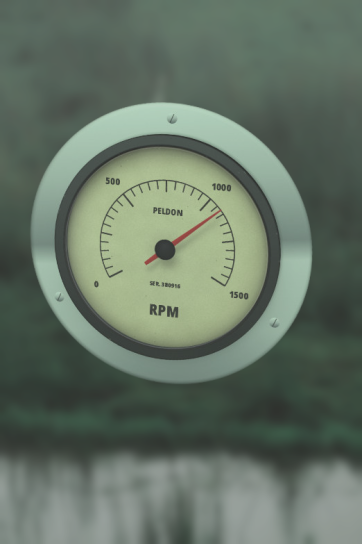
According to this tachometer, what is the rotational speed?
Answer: 1075 rpm
